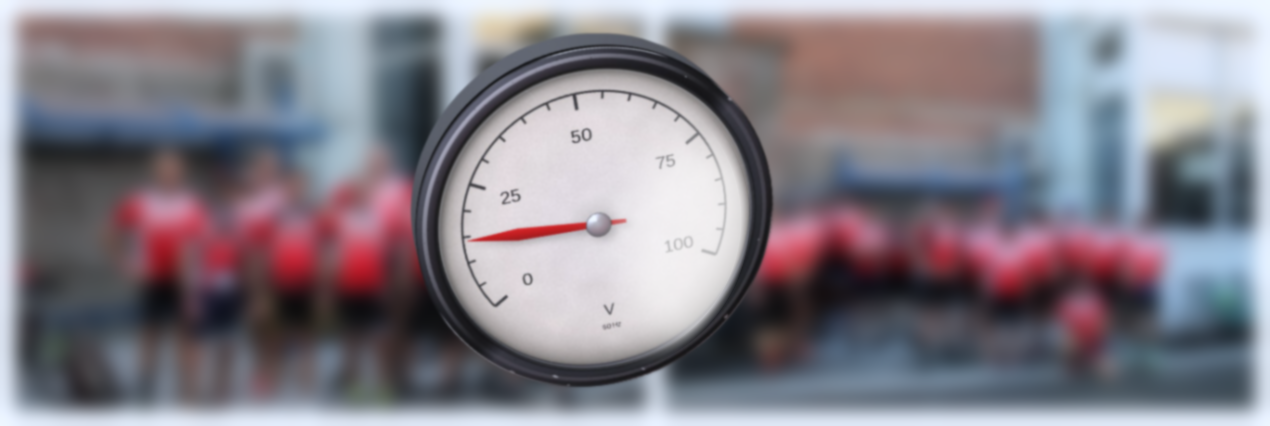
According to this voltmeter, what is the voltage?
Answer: 15 V
